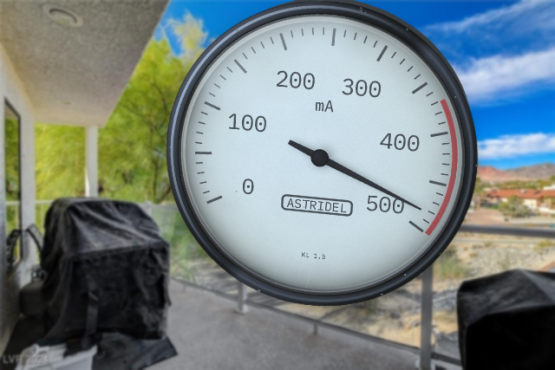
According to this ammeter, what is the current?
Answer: 480 mA
